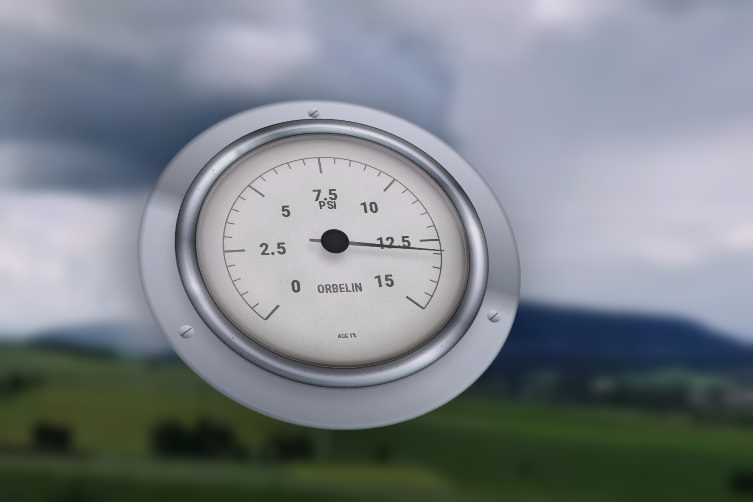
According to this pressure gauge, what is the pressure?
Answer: 13 psi
